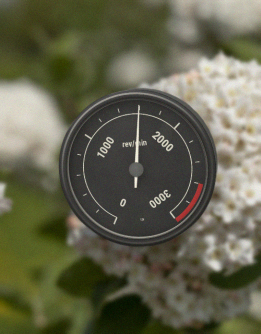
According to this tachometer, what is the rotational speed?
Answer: 1600 rpm
